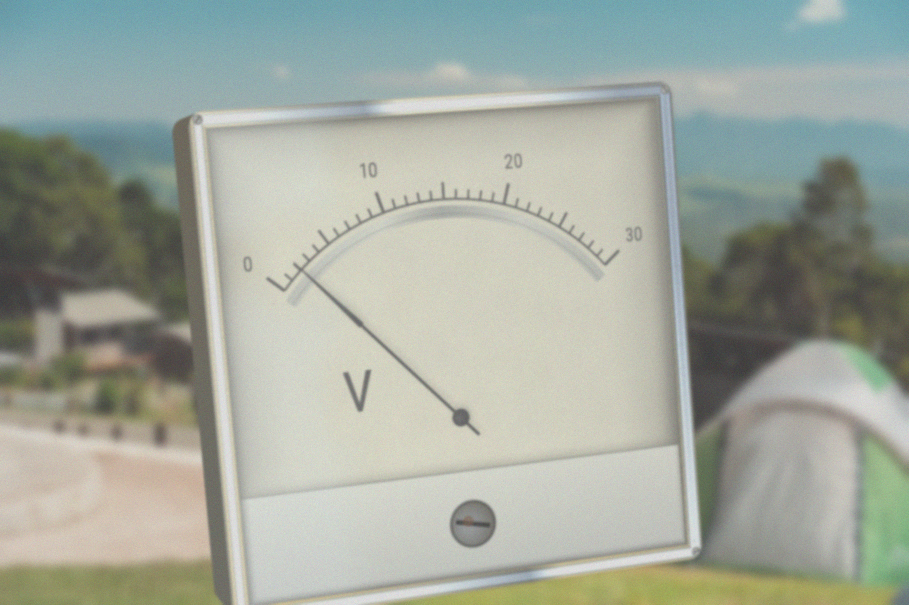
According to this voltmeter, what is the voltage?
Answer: 2 V
